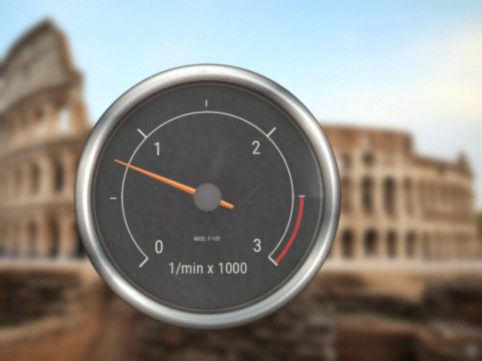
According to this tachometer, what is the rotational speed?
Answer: 750 rpm
